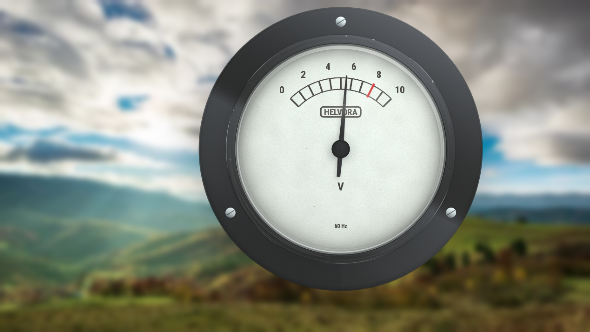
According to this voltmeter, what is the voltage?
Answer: 5.5 V
